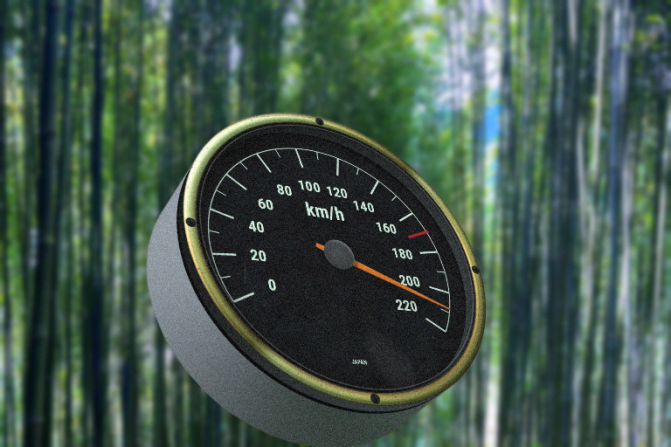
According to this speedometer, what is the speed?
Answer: 210 km/h
